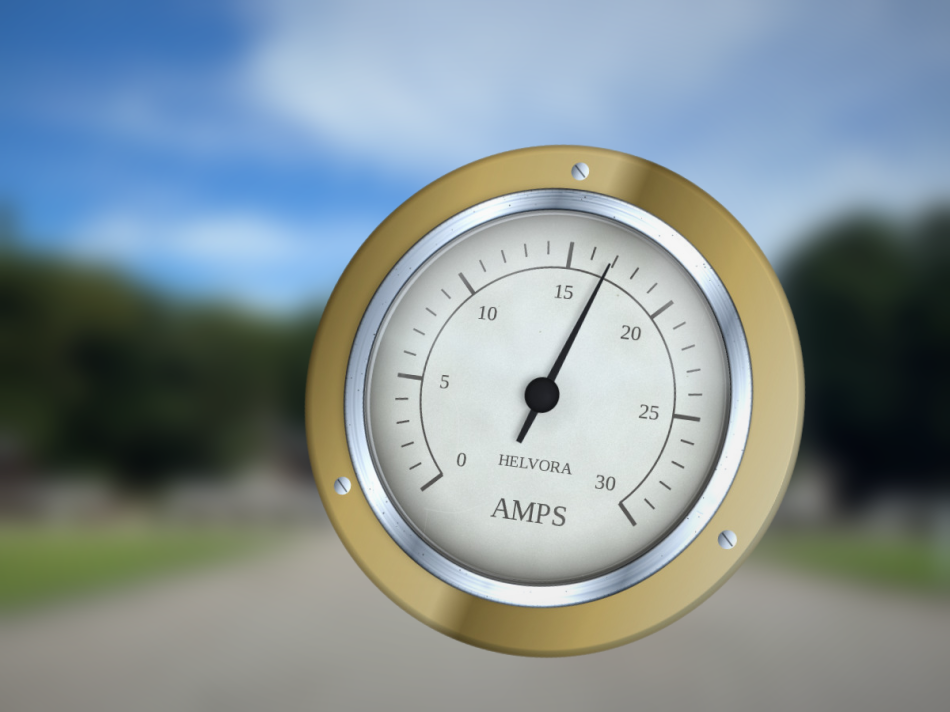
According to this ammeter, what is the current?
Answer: 17 A
